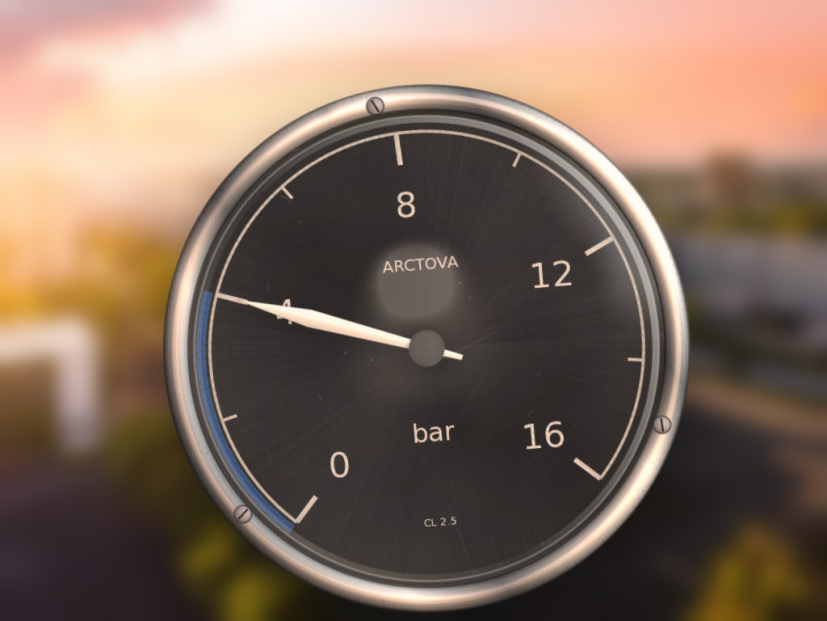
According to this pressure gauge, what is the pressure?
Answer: 4 bar
